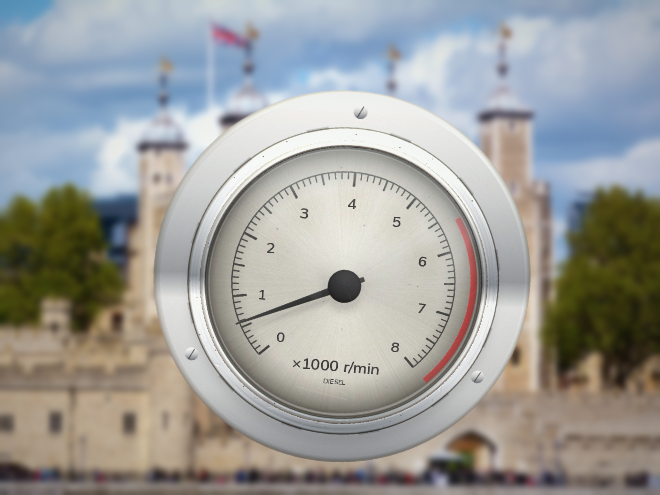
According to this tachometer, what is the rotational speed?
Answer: 600 rpm
